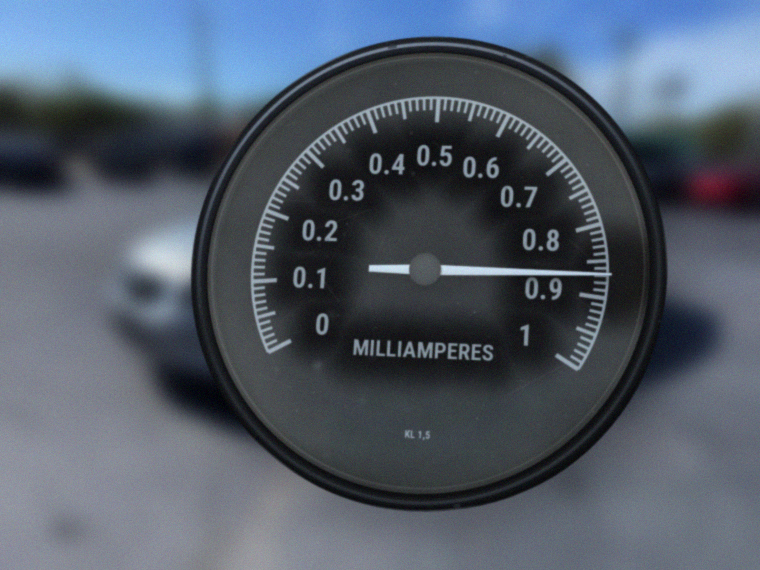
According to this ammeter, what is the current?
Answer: 0.87 mA
